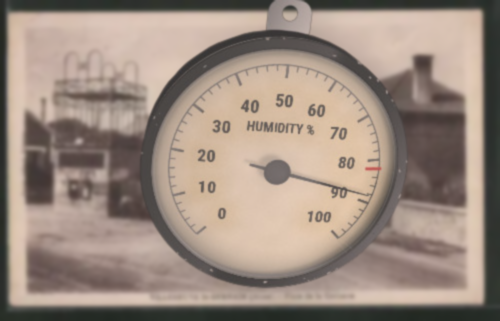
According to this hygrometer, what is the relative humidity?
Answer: 88 %
